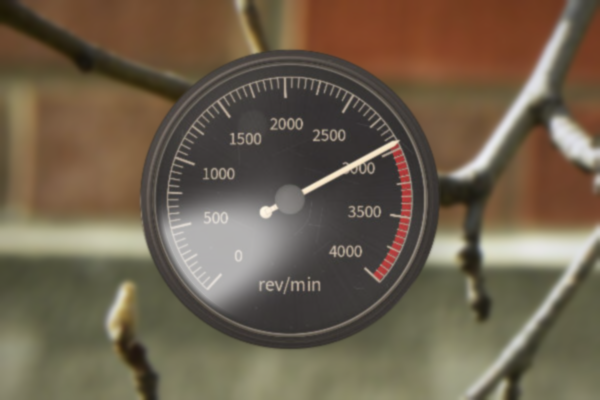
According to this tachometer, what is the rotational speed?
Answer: 2950 rpm
